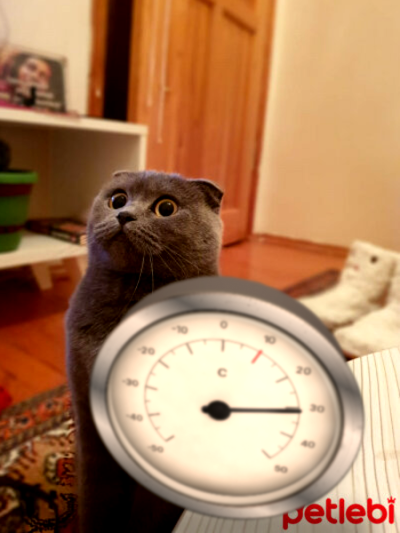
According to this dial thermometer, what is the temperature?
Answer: 30 °C
